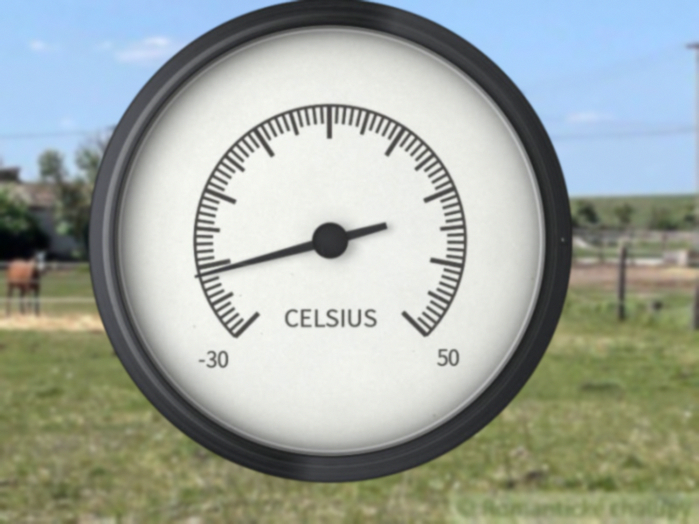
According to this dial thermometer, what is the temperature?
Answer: -21 °C
